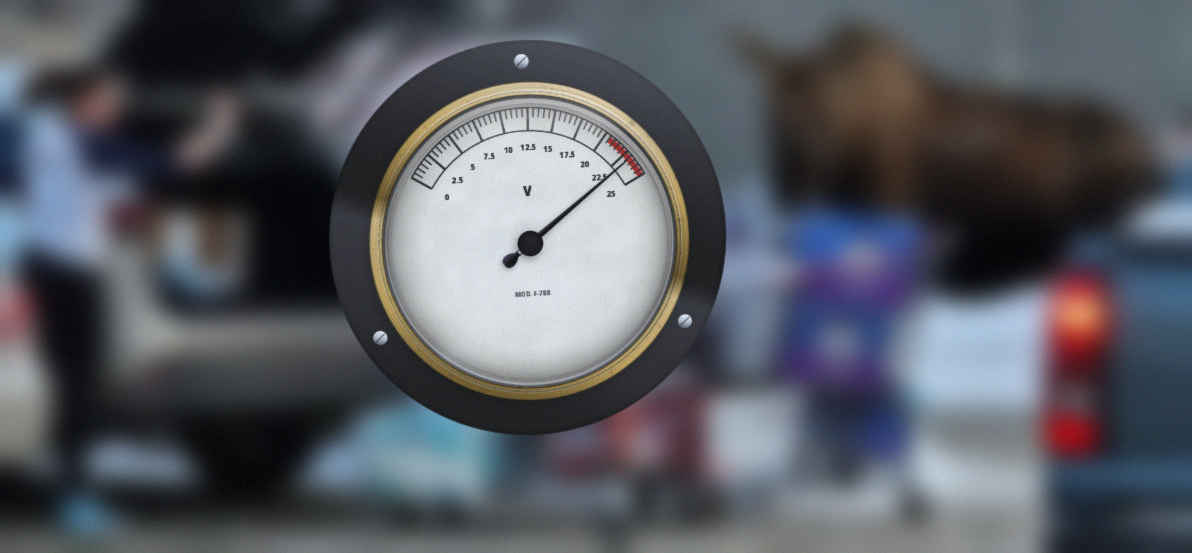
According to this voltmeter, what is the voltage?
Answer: 23 V
